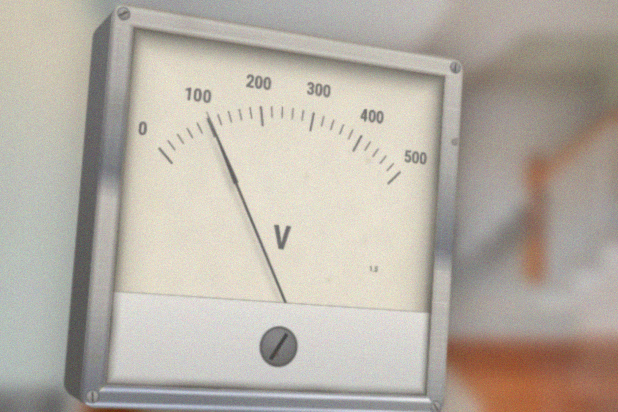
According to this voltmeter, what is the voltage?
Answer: 100 V
